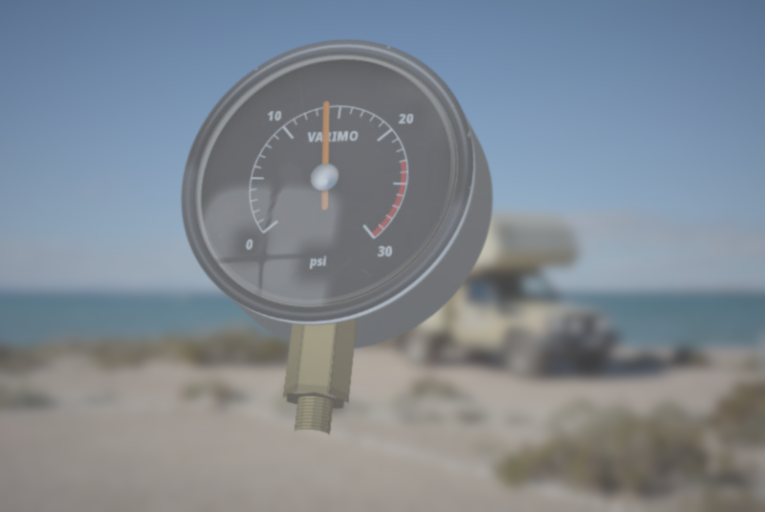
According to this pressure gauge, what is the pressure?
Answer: 14 psi
